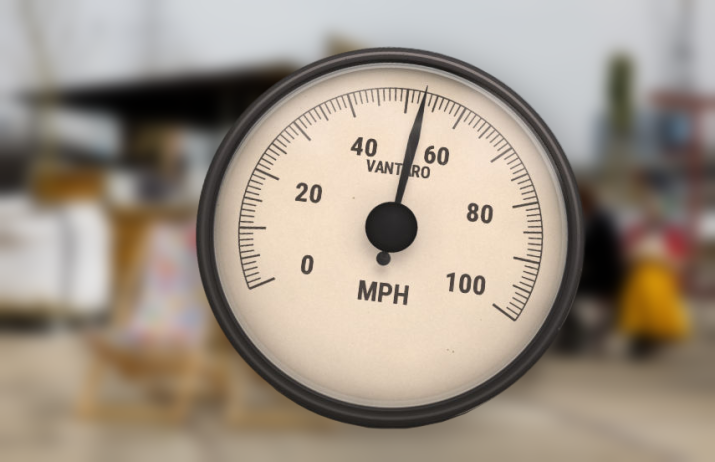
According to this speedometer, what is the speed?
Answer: 53 mph
